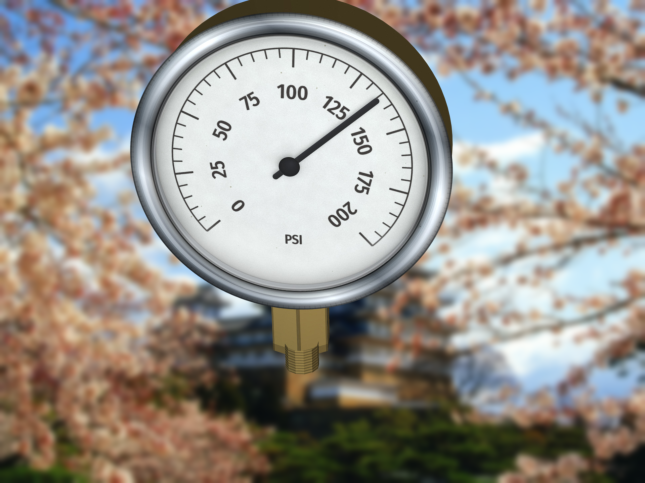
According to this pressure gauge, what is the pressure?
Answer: 135 psi
